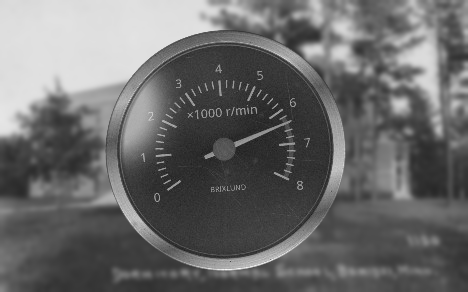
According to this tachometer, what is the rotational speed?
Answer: 6400 rpm
